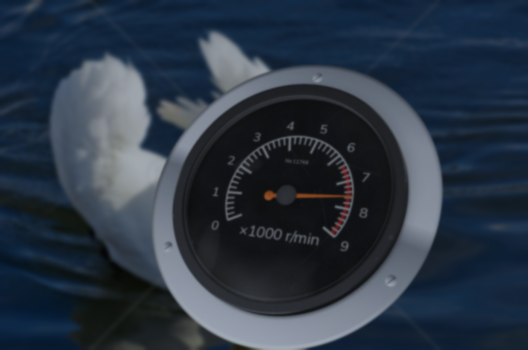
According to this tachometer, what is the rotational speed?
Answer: 7600 rpm
